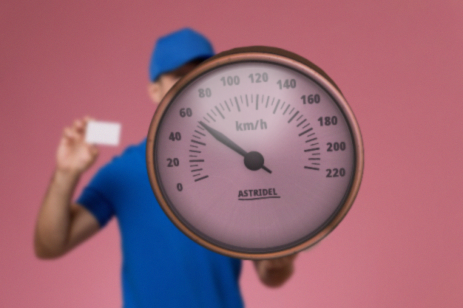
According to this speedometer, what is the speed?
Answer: 60 km/h
